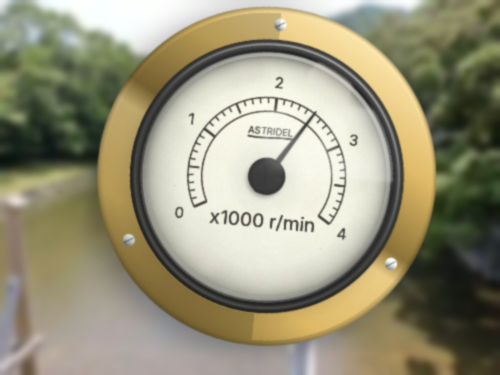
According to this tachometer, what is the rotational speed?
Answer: 2500 rpm
